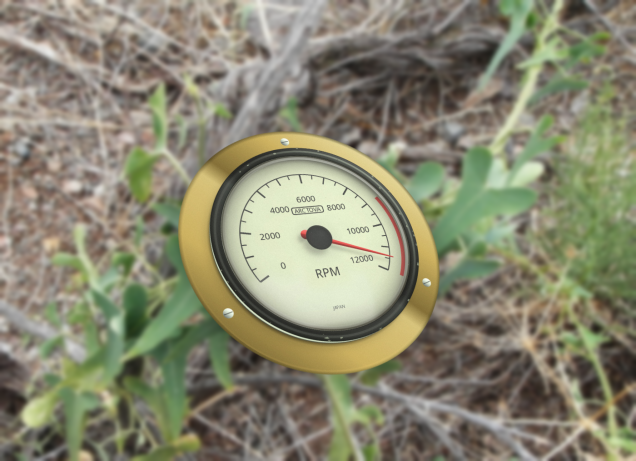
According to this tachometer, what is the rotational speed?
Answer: 11500 rpm
